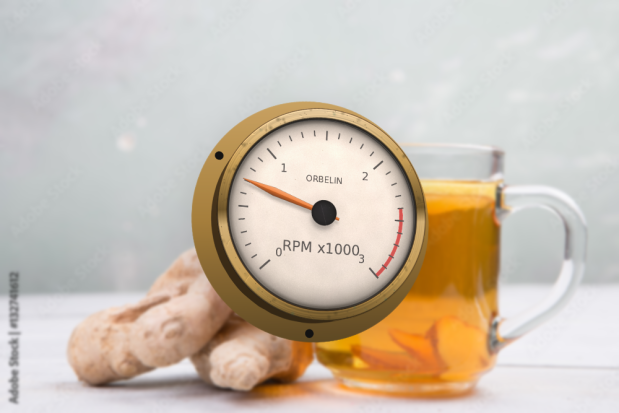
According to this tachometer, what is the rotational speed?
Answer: 700 rpm
